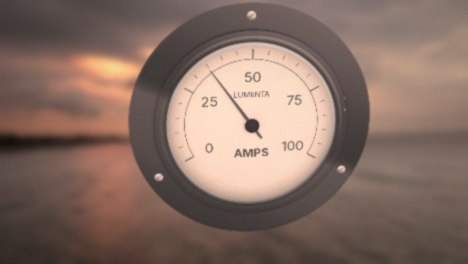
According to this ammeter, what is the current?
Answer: 35 A
